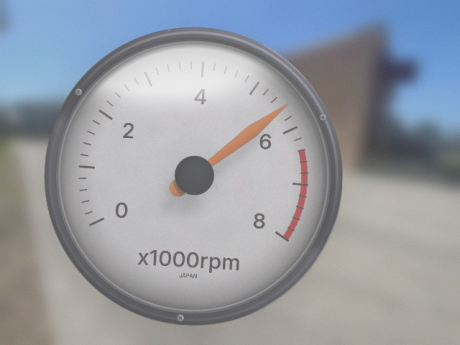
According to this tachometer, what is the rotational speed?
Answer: 5600 rpm
